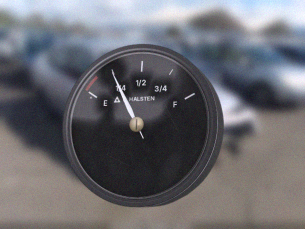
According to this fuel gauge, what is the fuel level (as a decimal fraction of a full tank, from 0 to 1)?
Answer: 0.25
